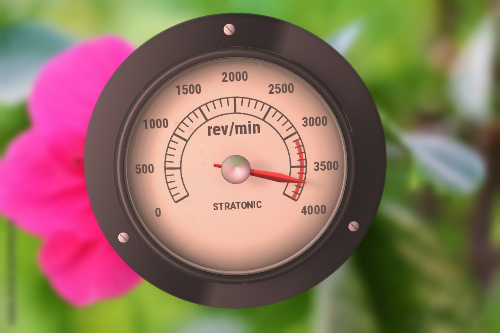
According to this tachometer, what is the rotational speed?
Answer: 3700 rpm
